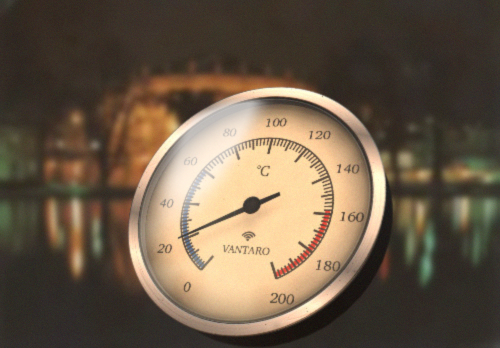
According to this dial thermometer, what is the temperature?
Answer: 20 °C
